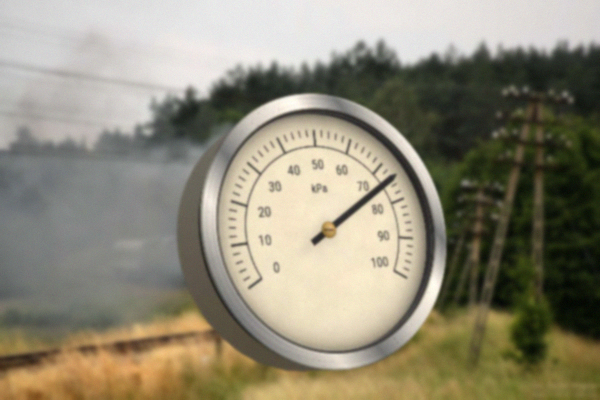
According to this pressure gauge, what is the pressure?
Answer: 74 kPa
